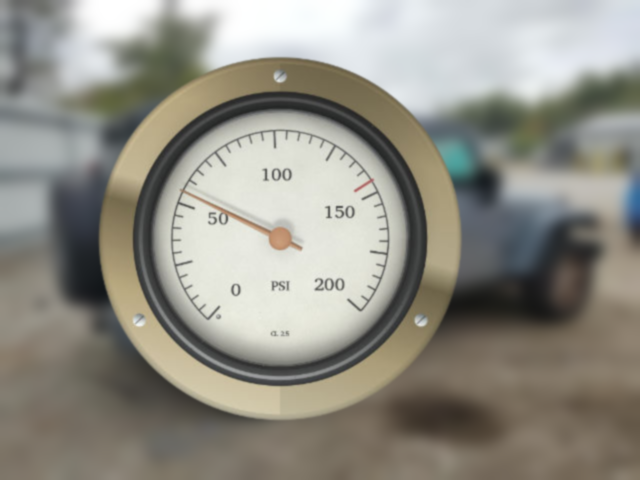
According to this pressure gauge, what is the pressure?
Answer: 55 psi
